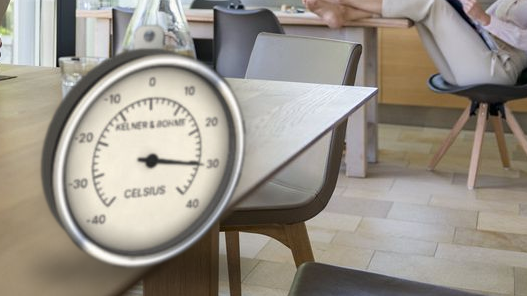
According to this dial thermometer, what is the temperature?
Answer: 30 °C
